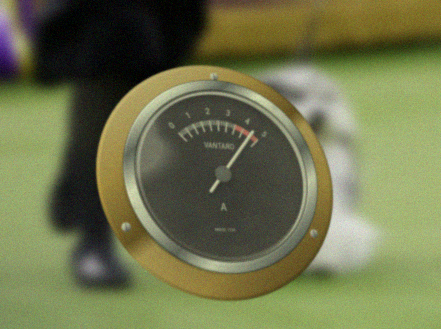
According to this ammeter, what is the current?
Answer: 4.5 A
